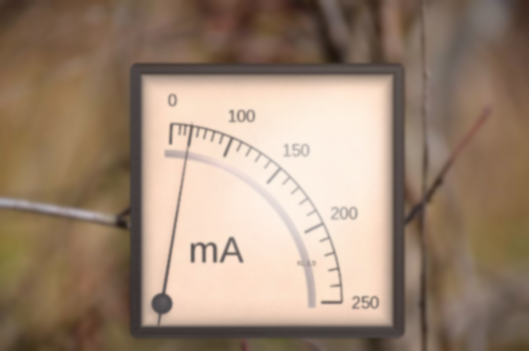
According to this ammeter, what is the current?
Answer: 50 mA
